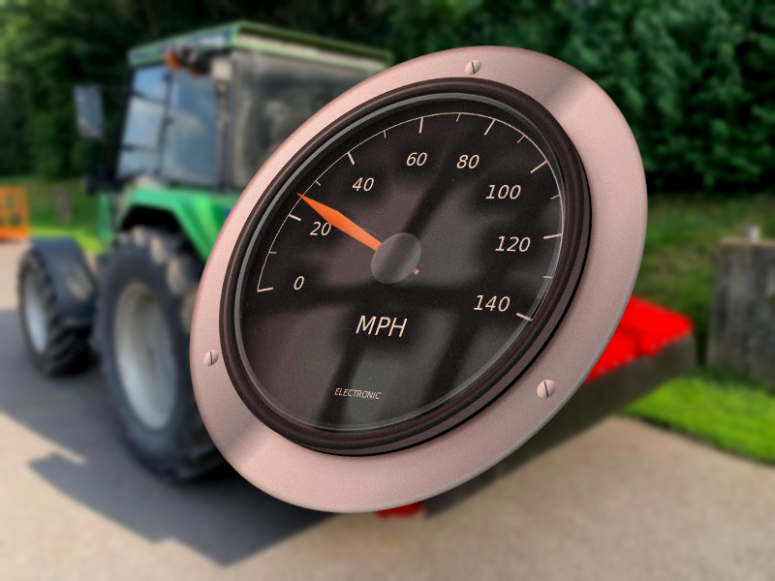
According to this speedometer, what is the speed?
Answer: 25 mph
